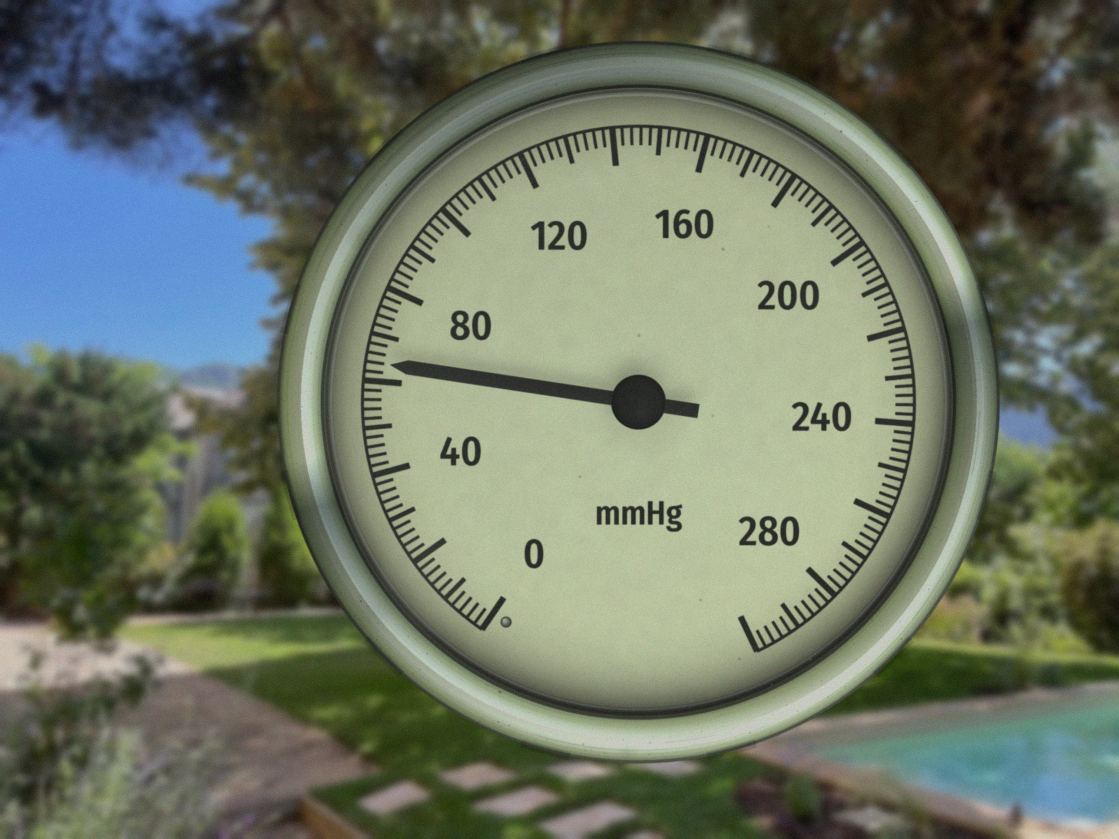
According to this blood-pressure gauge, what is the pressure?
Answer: 64 mmHg
